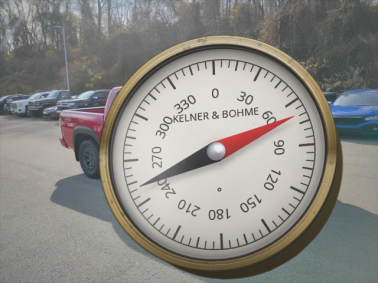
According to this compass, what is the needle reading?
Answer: 70 °
